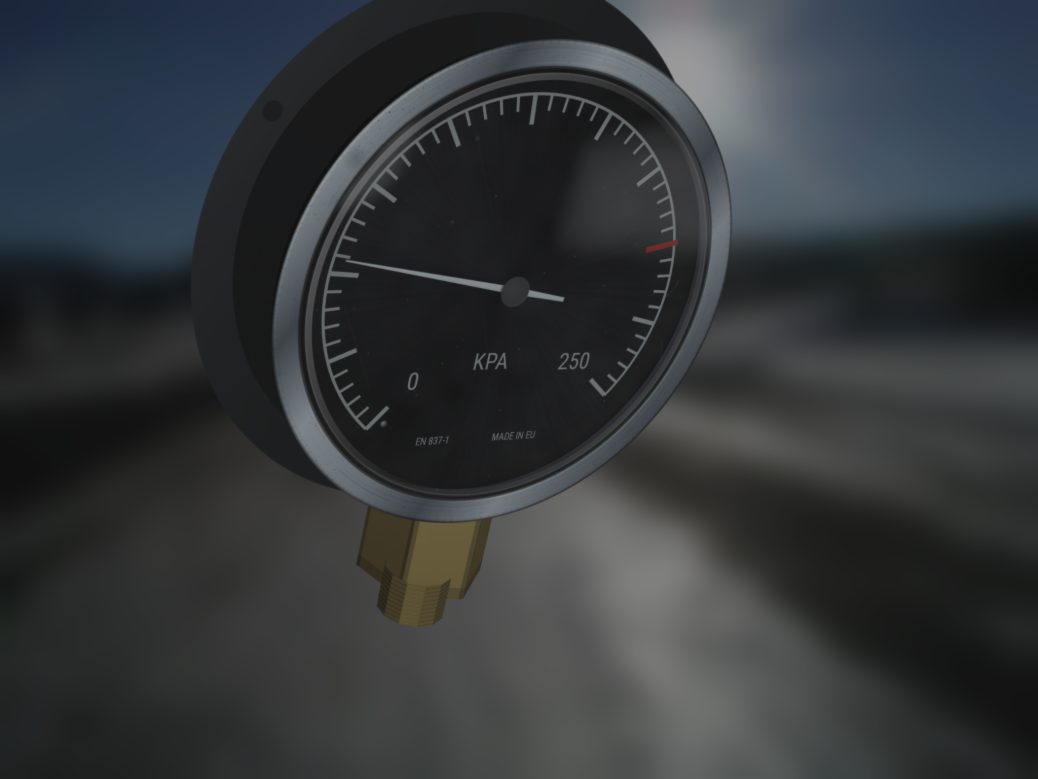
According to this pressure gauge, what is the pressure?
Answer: 55 kPa
